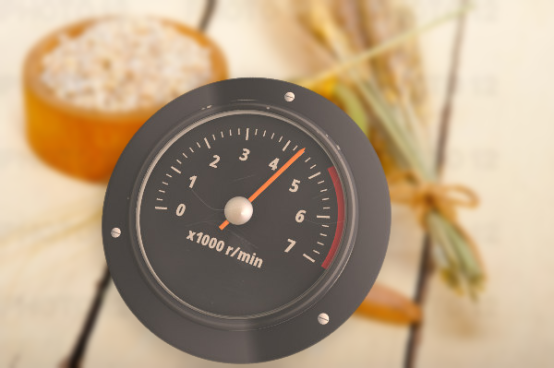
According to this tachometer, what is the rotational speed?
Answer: 4400 rpm
